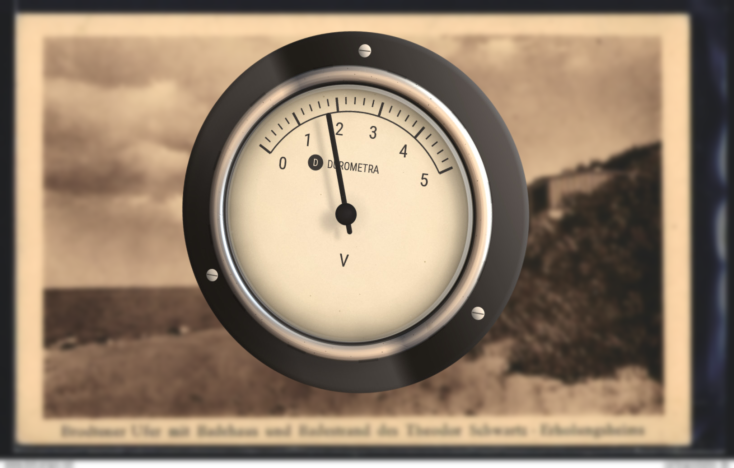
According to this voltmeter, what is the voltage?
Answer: 1.8 V
